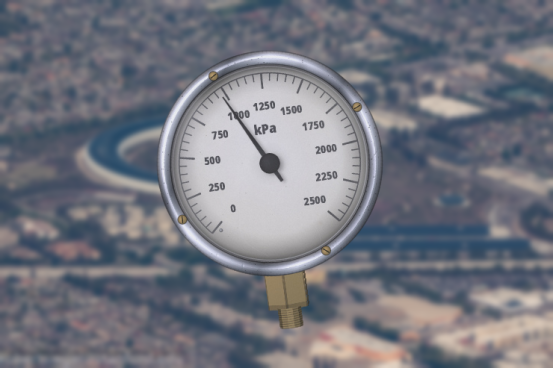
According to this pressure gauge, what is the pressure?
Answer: 975 kPa
